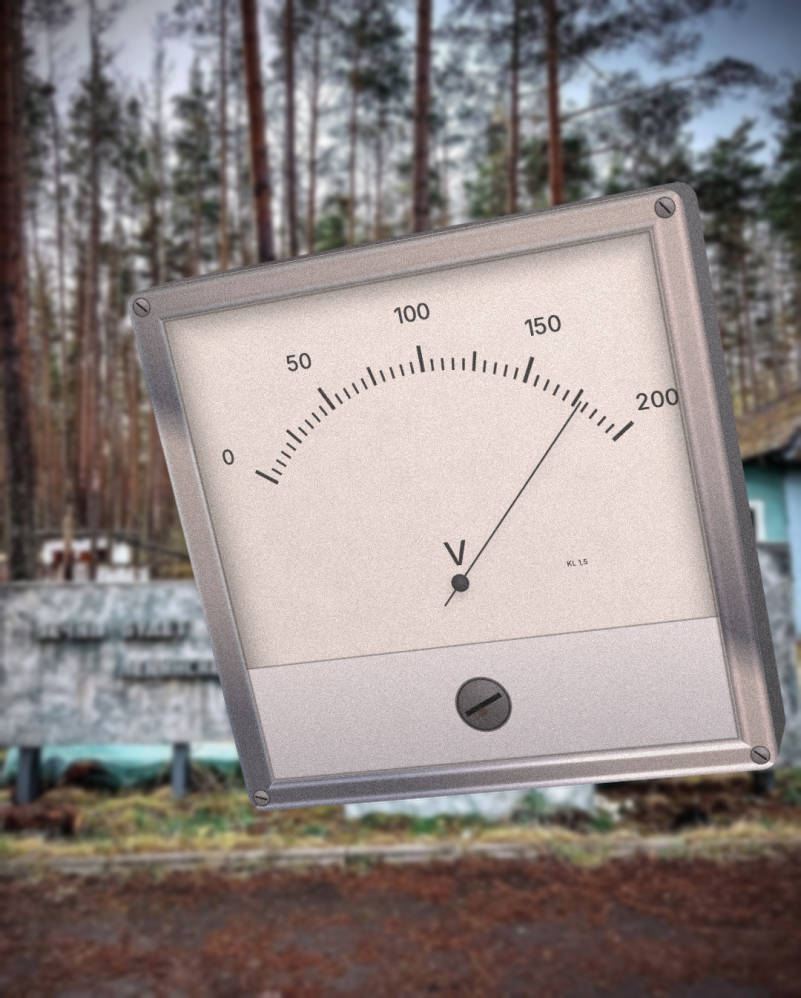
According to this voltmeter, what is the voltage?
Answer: 177.5 V
